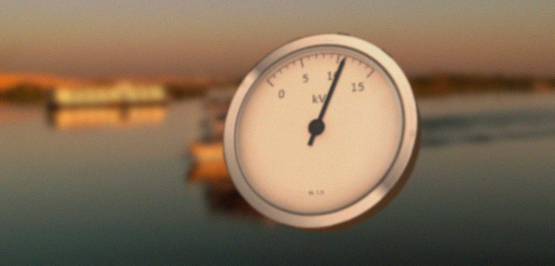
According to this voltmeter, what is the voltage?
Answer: 11 kV
